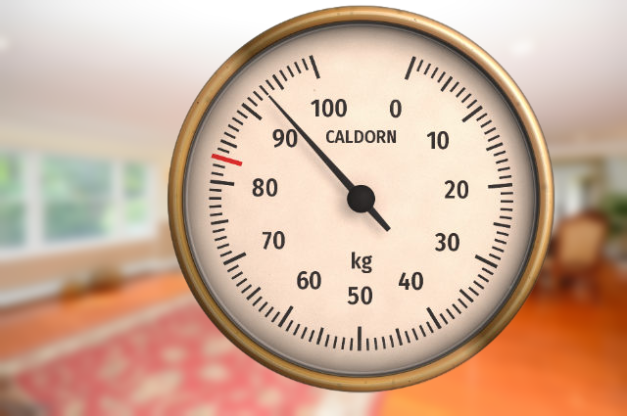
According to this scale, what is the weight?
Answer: 93 kg
